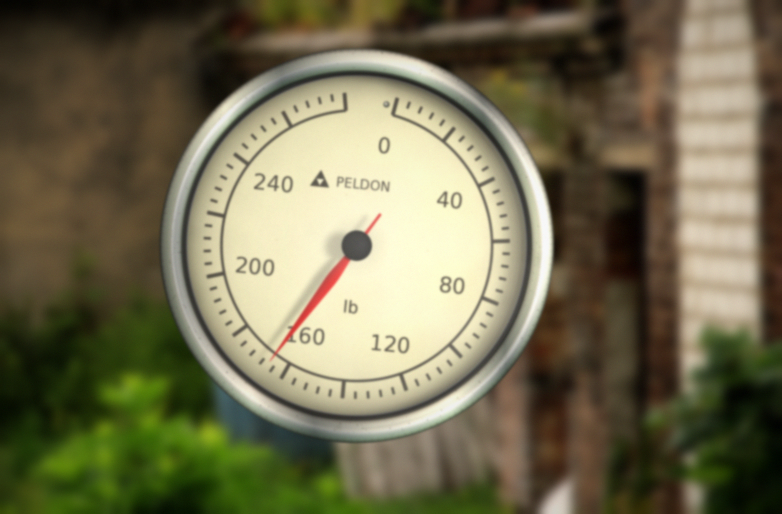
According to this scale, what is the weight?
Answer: 166 lb
